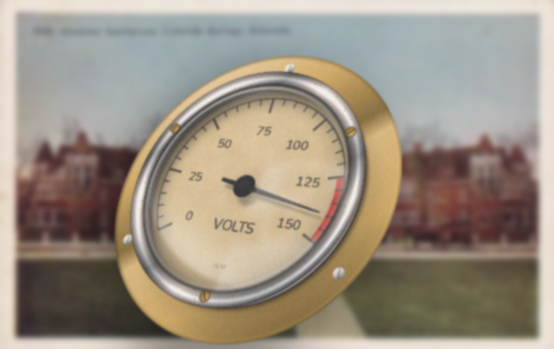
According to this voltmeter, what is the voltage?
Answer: 140 V
